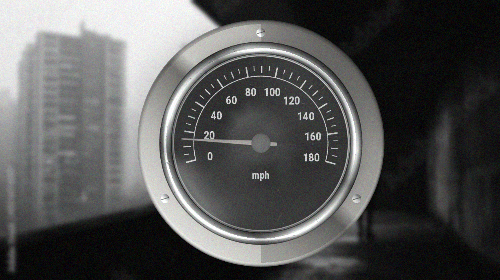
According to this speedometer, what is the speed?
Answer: 15 mph
